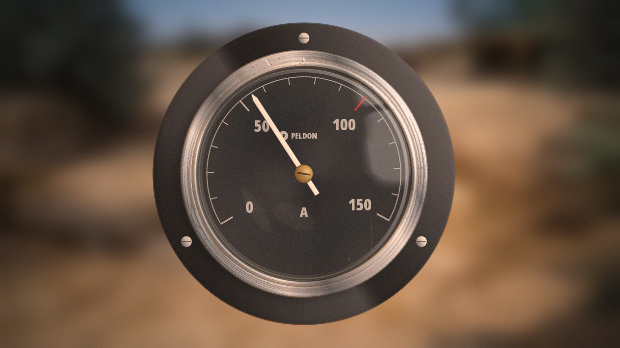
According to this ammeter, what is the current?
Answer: 55 A
